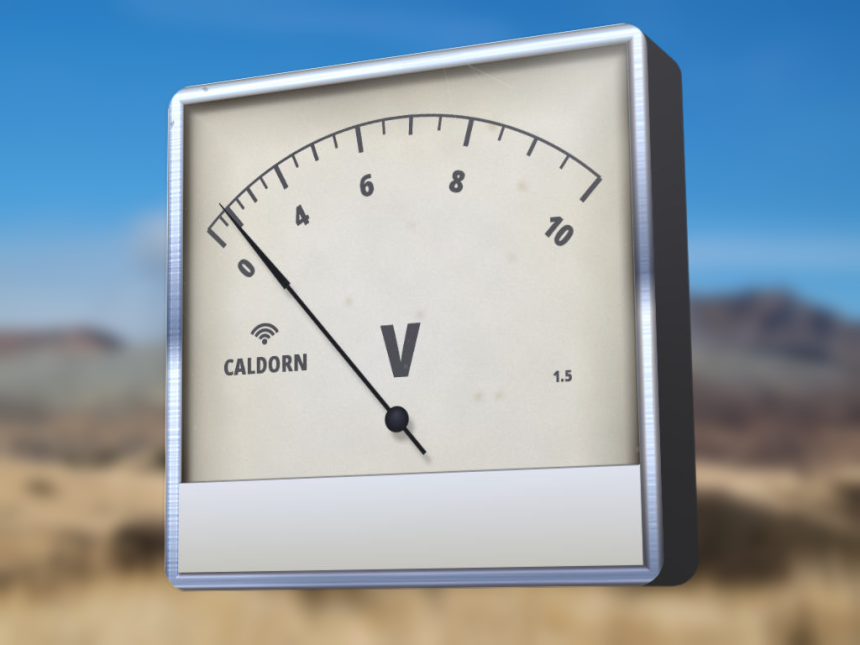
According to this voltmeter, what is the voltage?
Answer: 2 V
